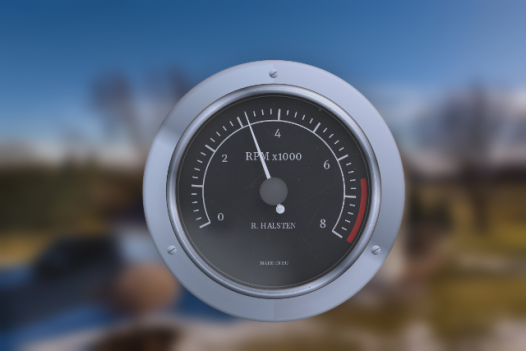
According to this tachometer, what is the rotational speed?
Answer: 3200 rpm
